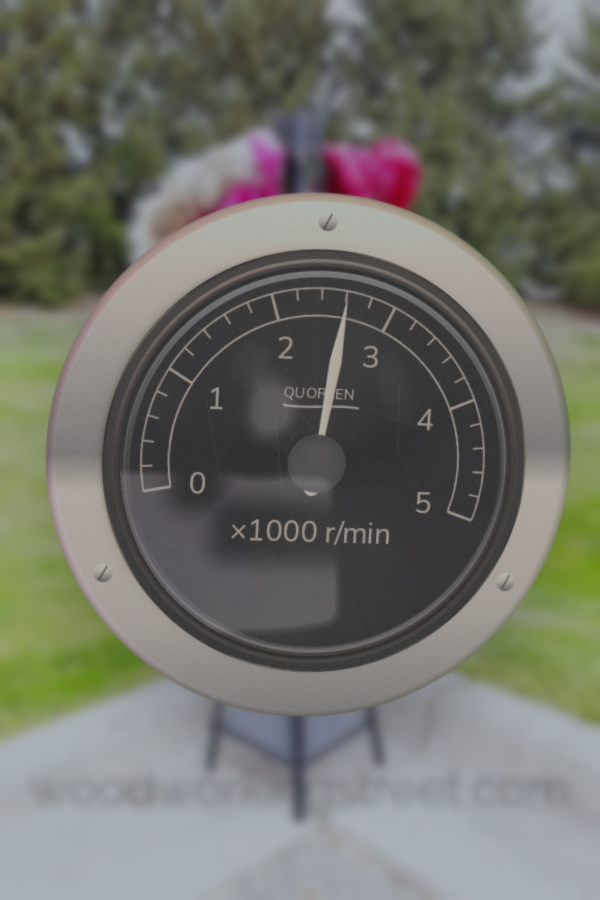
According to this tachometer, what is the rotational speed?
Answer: 2600 rpm
